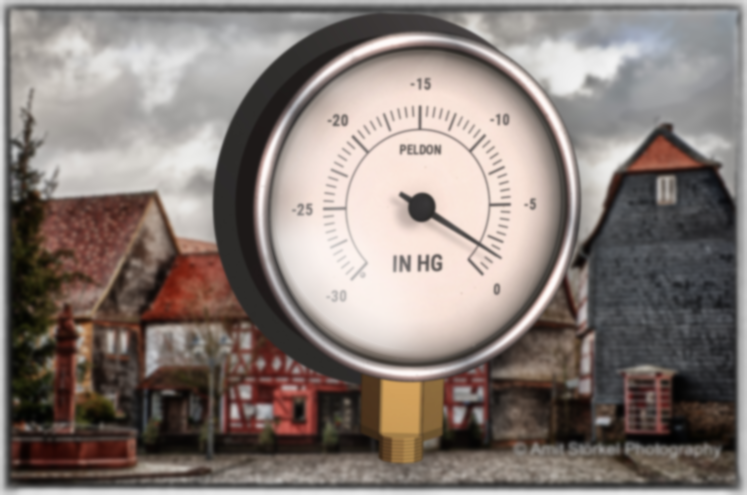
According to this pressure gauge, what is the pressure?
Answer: -1.5 inHg
